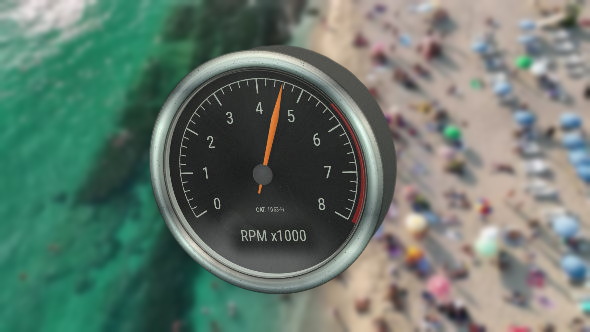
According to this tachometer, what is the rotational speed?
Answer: 4600 rpm
